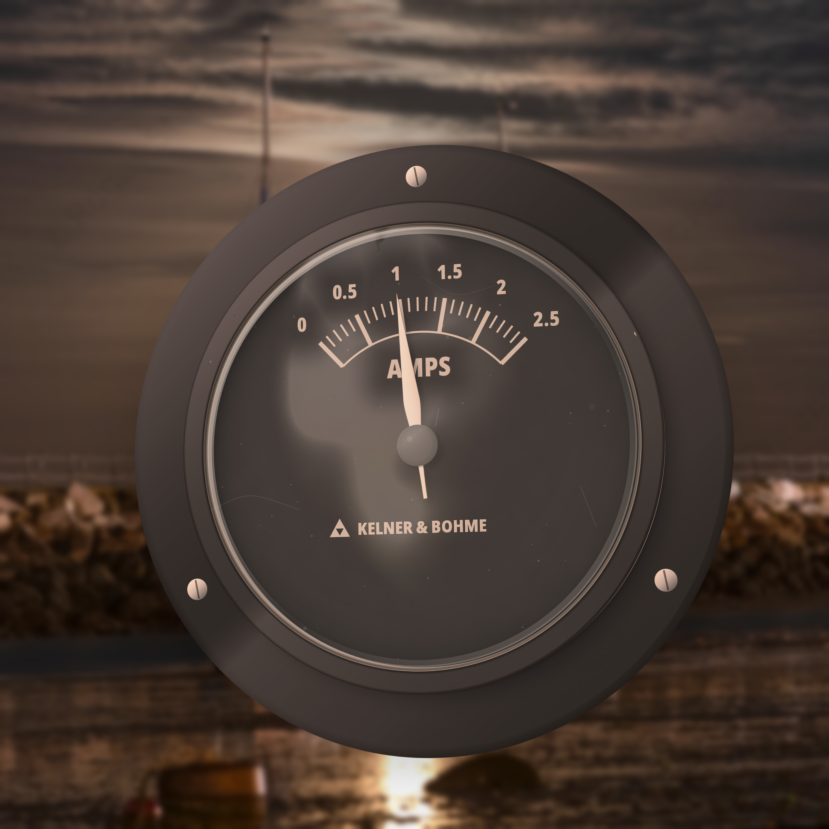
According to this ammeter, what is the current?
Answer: 1 A
